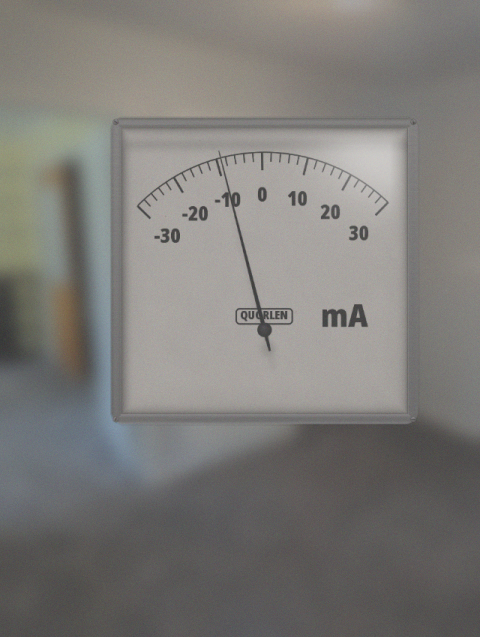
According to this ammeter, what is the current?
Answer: -9 mA
